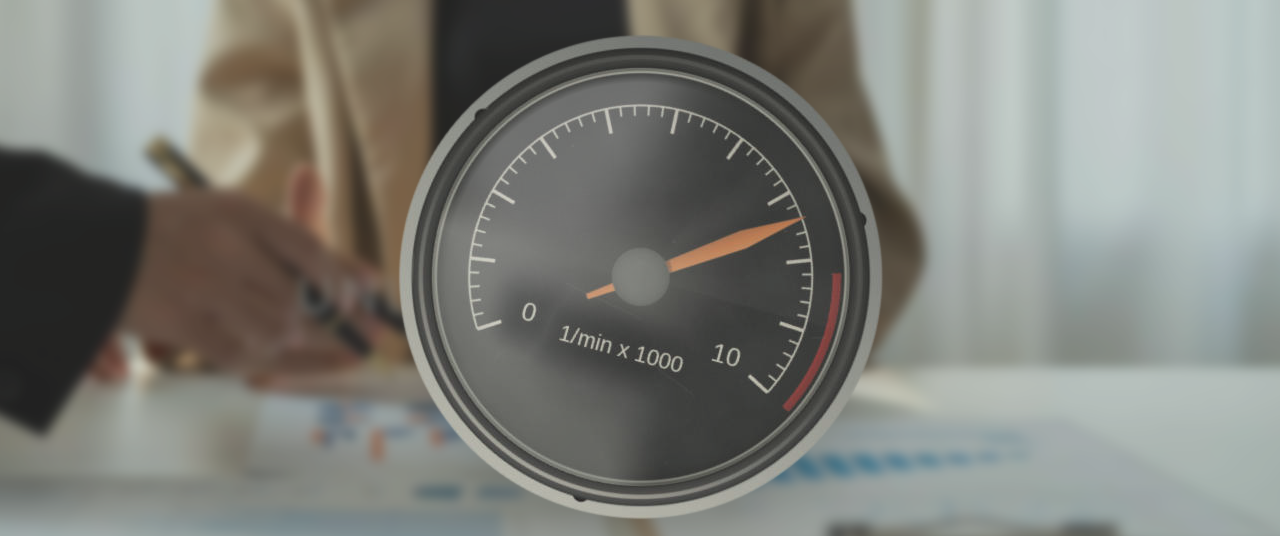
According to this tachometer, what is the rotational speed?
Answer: 7400 rpm
